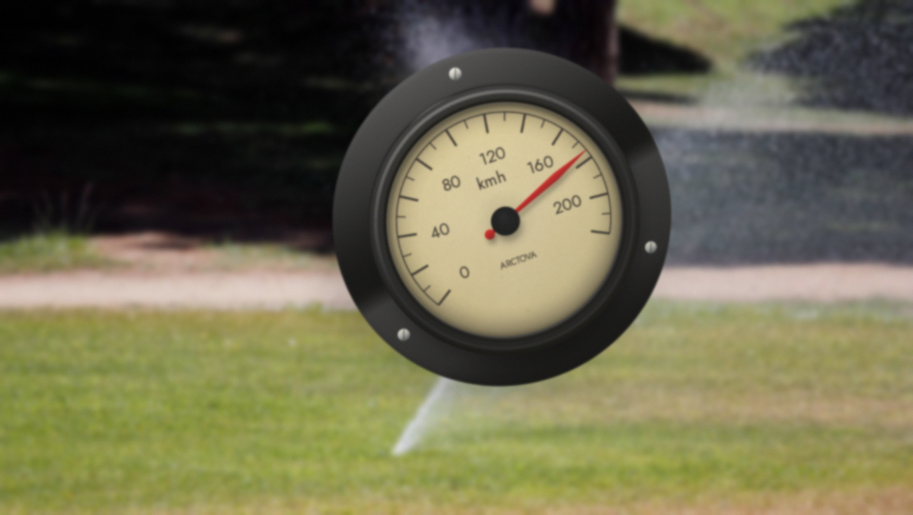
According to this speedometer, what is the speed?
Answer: 175 km/h
